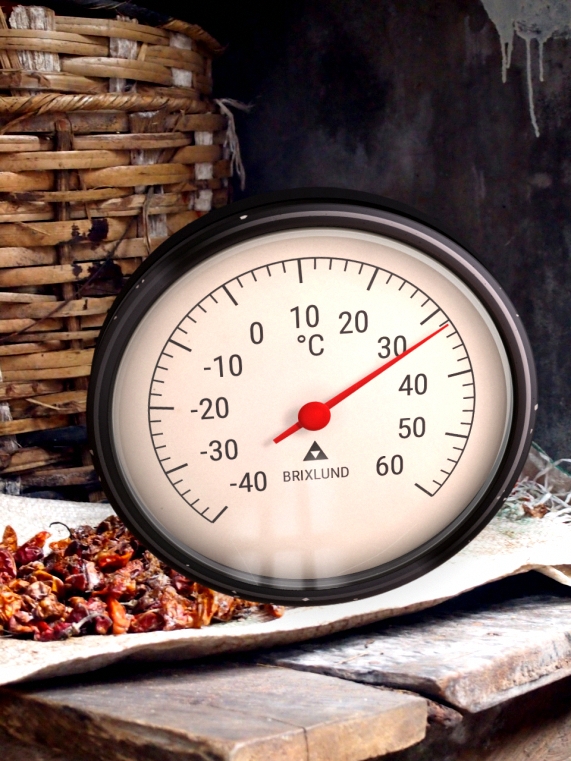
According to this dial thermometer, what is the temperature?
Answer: 32 °C
